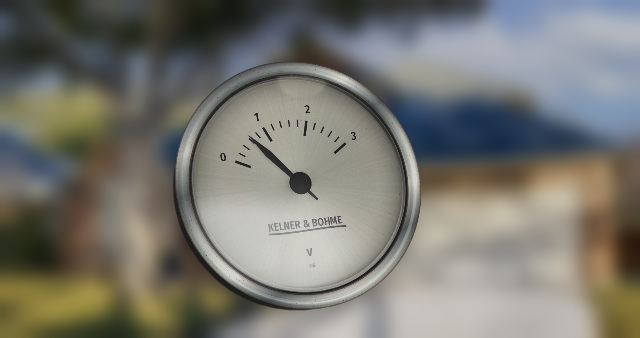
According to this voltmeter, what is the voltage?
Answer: 0.6 V
